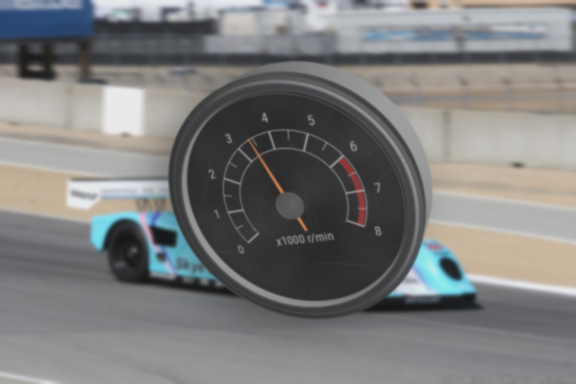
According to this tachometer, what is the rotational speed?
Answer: 3500 rpm
